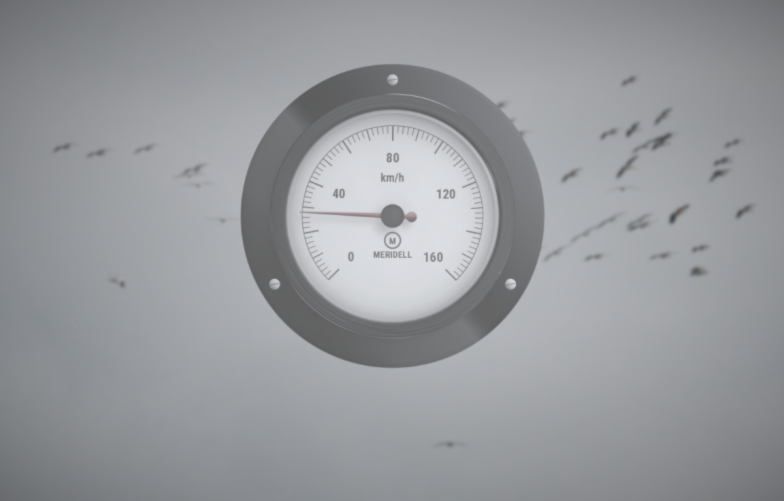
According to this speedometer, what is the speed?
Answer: 28 km/h
